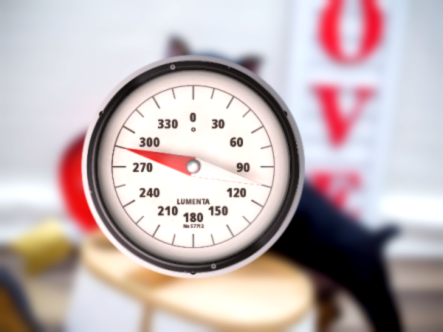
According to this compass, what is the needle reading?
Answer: 285 °
